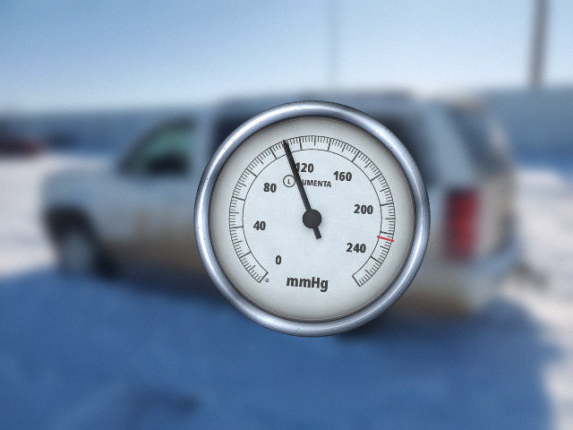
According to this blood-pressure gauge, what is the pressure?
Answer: 110 mmHg
